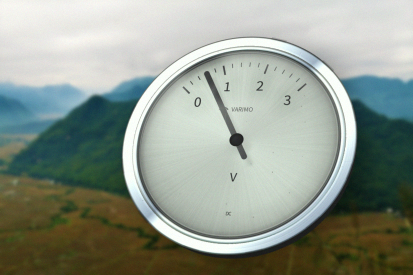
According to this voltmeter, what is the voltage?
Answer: 0.6 V
